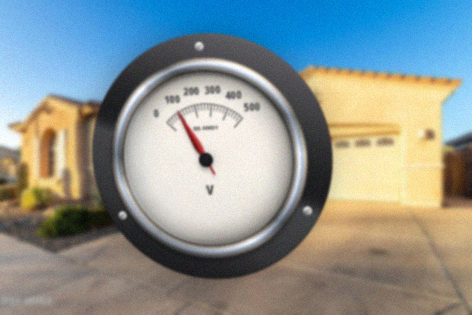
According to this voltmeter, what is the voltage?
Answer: 100 V
